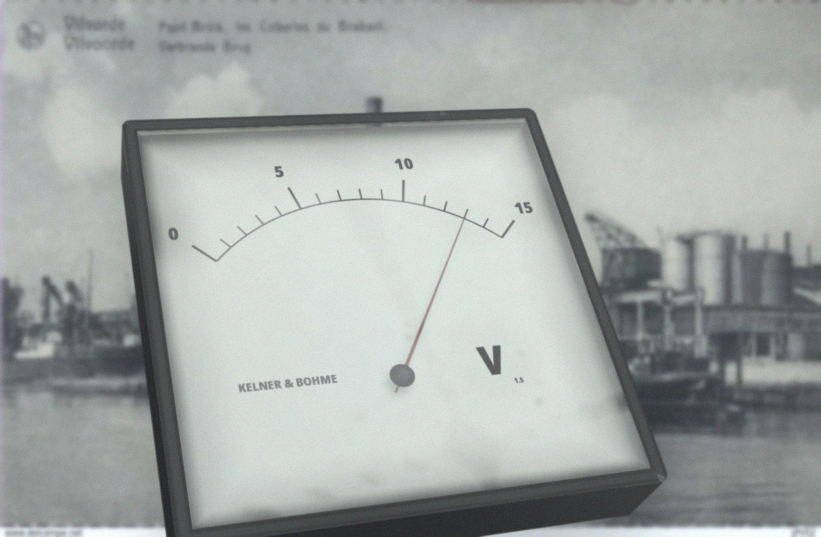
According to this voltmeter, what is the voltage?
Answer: 13 V
